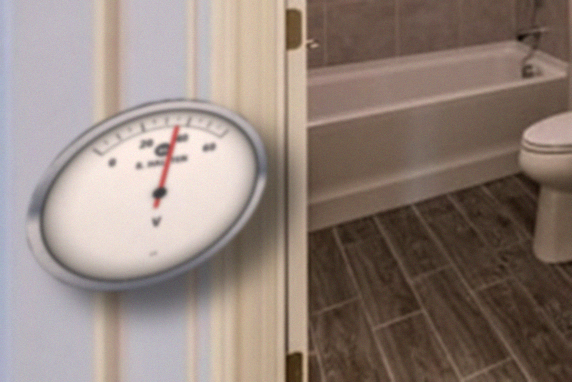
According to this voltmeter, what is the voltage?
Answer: 35 V
